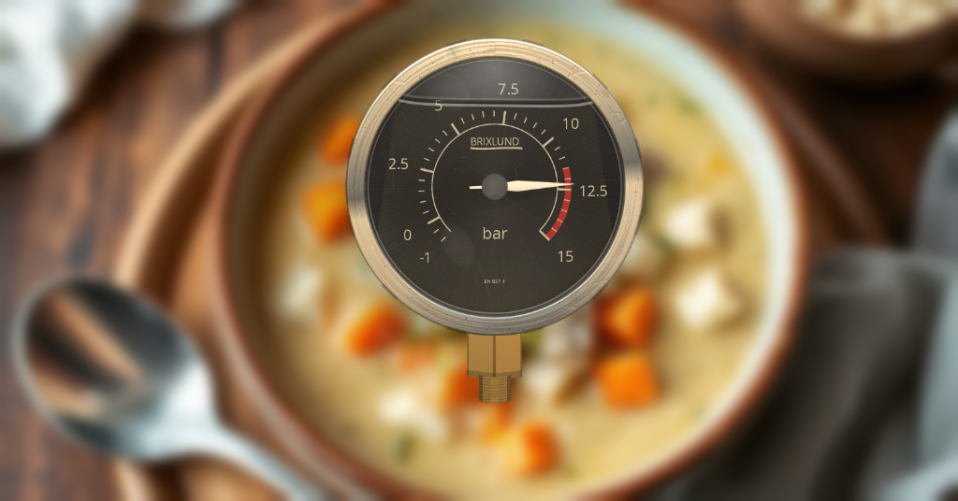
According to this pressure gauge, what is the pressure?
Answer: 12.25 bar
